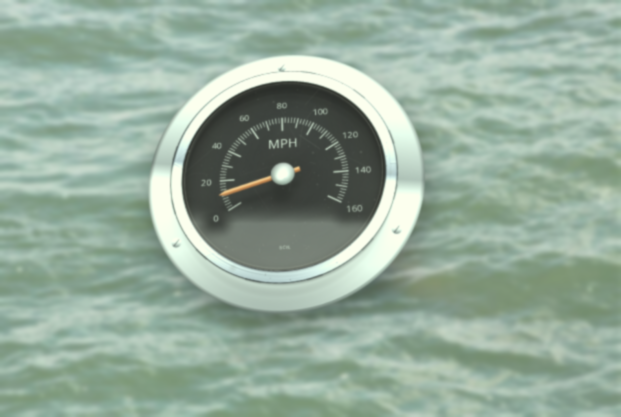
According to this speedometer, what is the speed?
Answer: 10 mph
